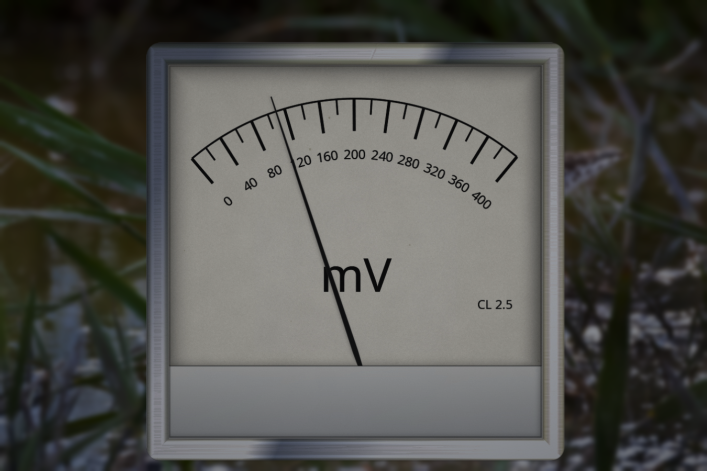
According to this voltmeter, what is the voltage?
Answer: 110 mV
